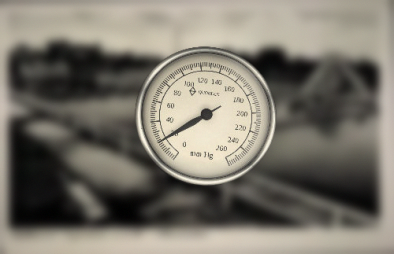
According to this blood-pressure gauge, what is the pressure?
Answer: 20 mmHg
